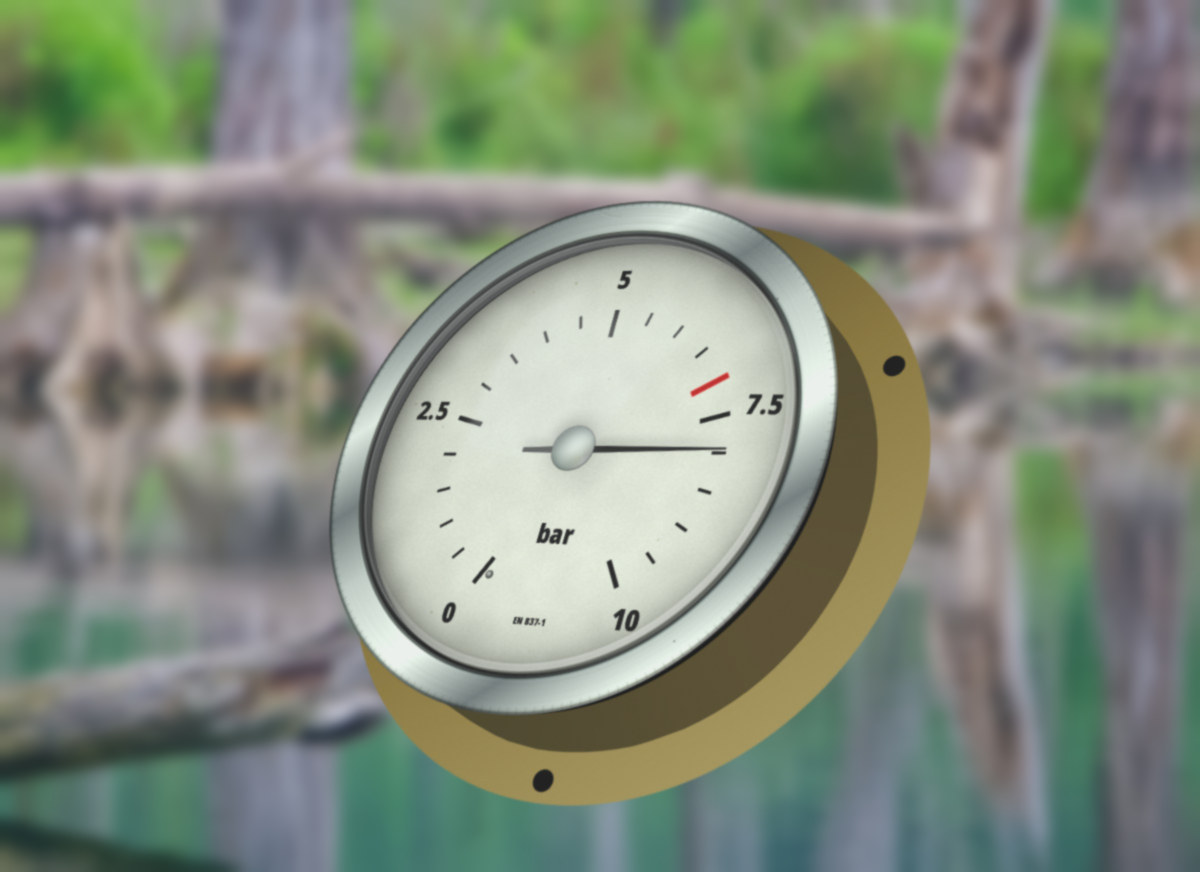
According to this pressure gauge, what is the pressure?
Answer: 8 bar
